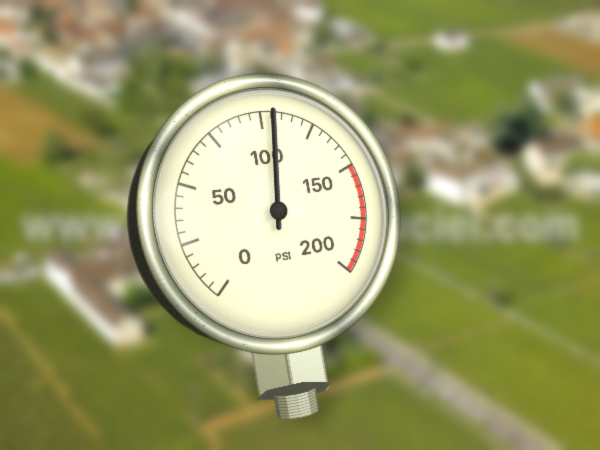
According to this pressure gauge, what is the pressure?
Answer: 105 psi
